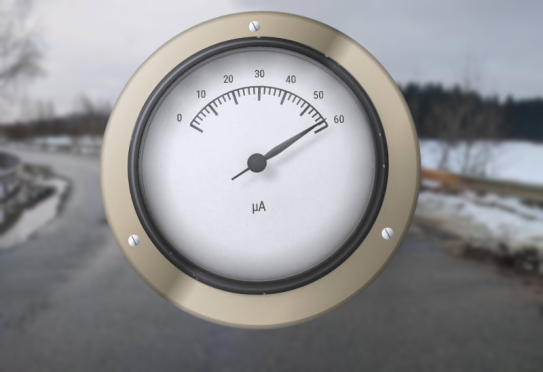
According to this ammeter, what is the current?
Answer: 58 µA
